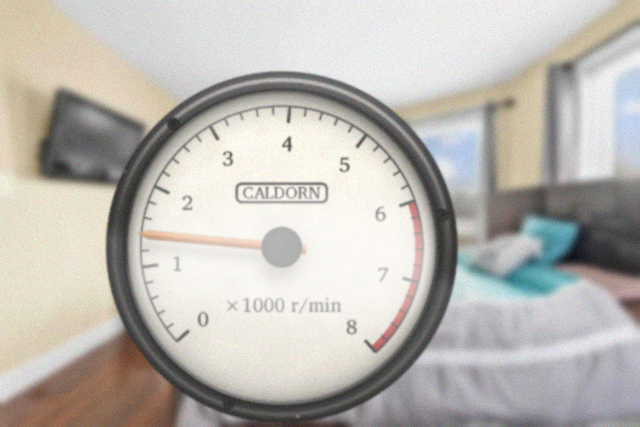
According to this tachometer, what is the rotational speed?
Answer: 1400 rpm
